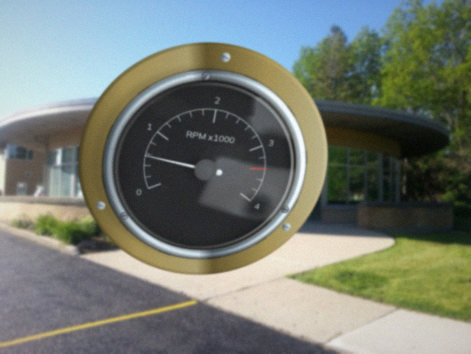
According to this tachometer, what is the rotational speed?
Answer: 600 rpm
